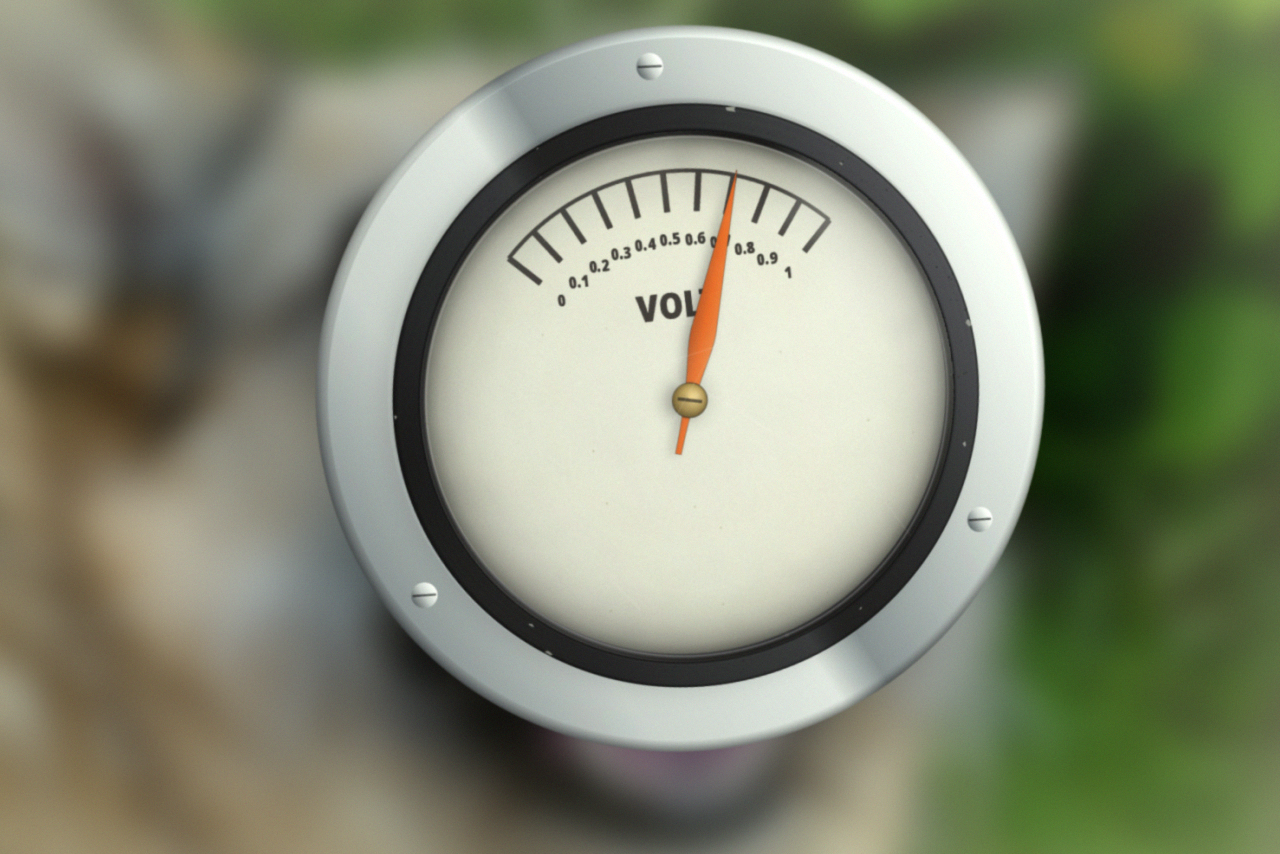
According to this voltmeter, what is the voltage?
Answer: 0.7 V
